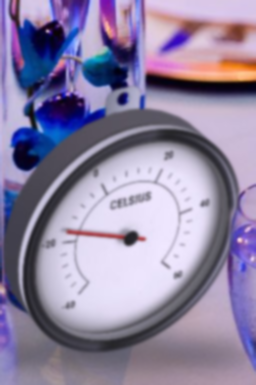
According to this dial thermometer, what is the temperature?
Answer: -16 °C
